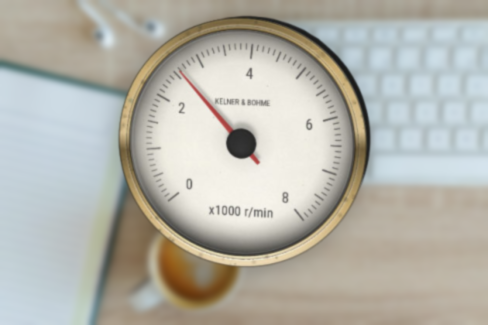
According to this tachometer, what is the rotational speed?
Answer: 2600 rpm
